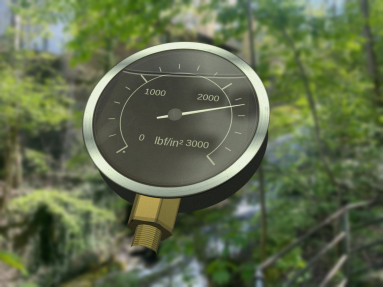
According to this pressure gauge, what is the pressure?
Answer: 2300 psi
